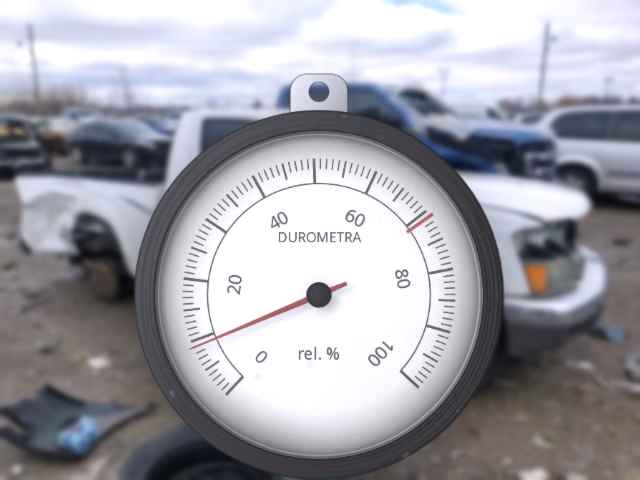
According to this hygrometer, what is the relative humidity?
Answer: 9 %
